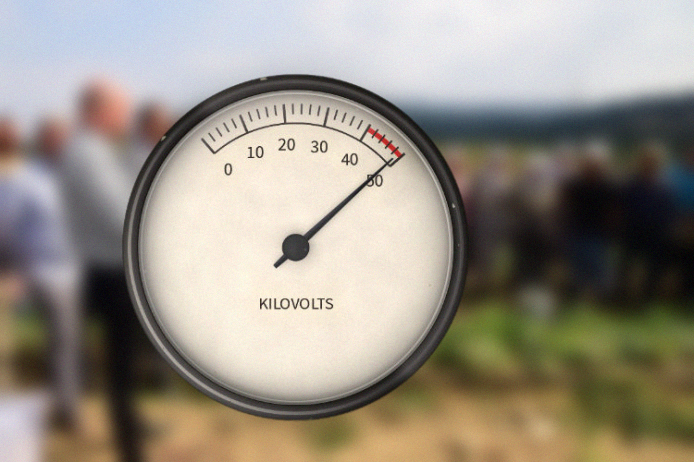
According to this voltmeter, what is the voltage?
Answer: 49 kV
